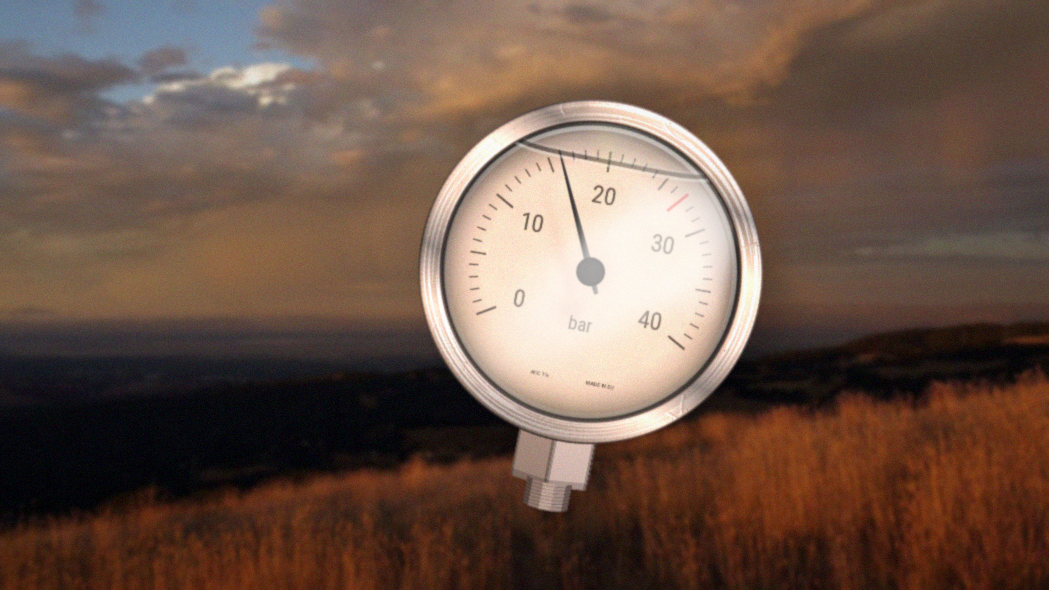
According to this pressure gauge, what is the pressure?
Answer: 16 bar
